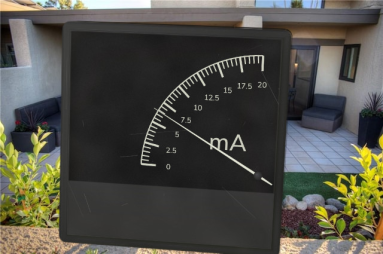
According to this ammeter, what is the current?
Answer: 6.5 mA
